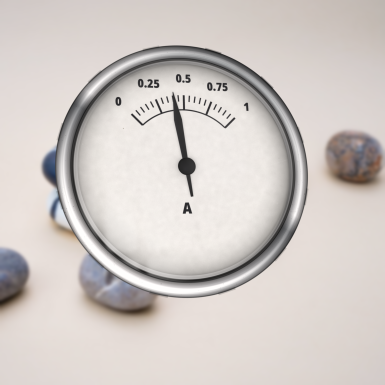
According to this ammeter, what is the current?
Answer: 0.4 A
